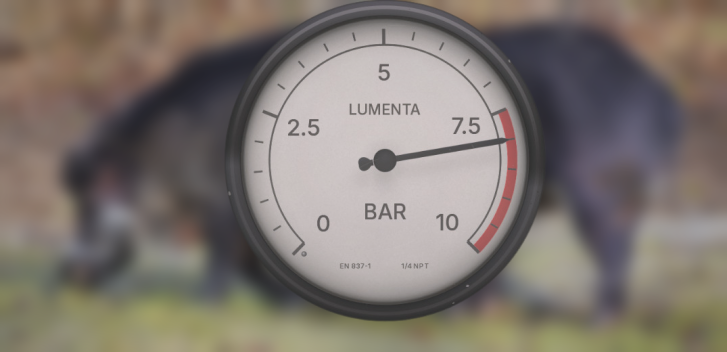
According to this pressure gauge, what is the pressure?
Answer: 8 bar
